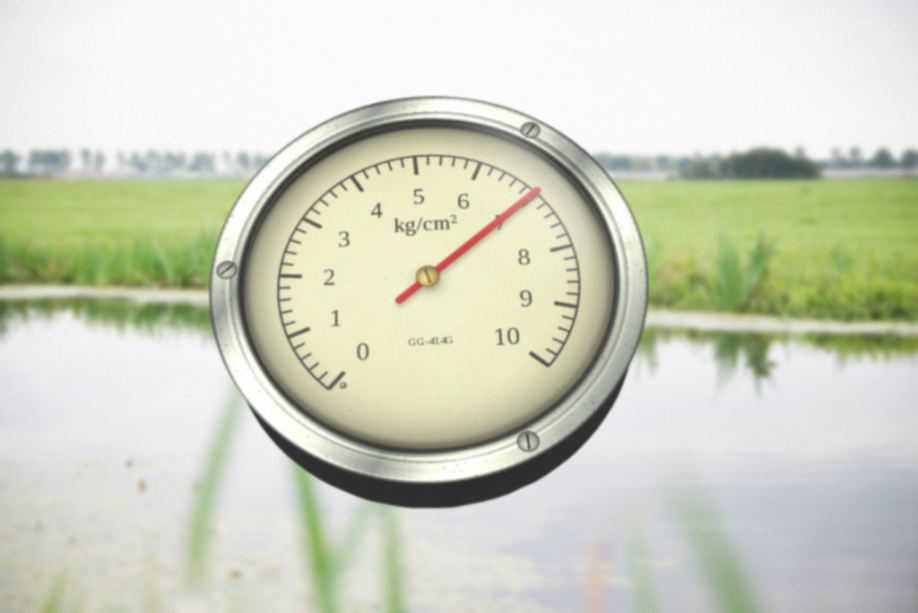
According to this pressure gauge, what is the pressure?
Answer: 7 kg/cm²
